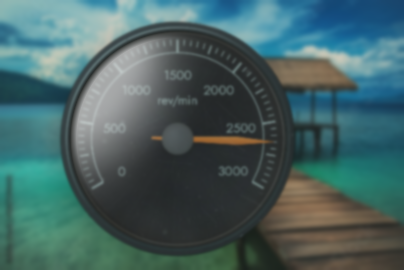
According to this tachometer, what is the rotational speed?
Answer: 2650 rpm
